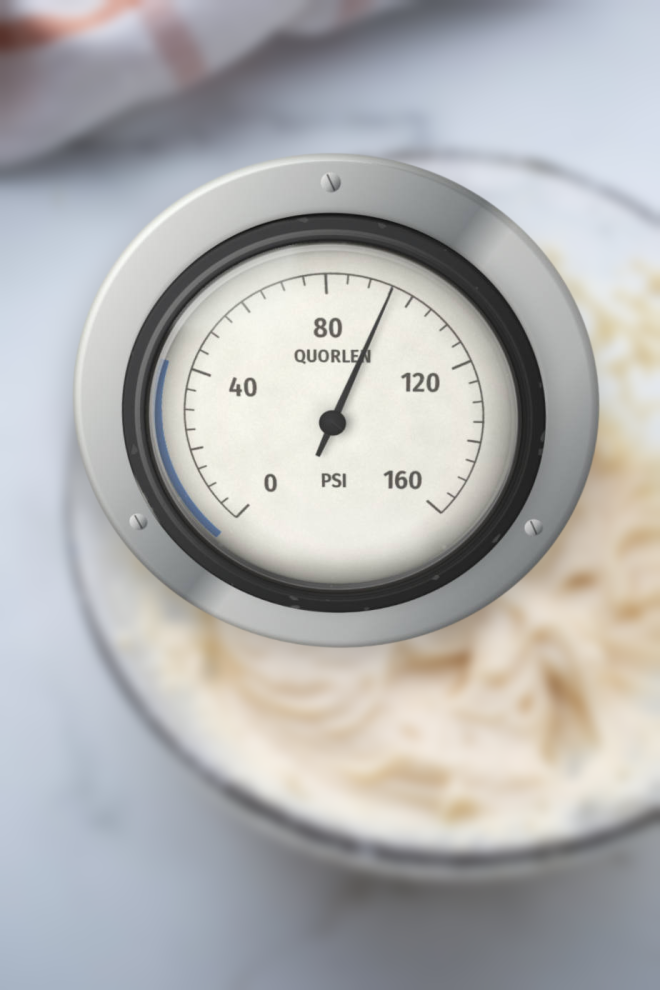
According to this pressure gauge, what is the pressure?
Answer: 95 psi
